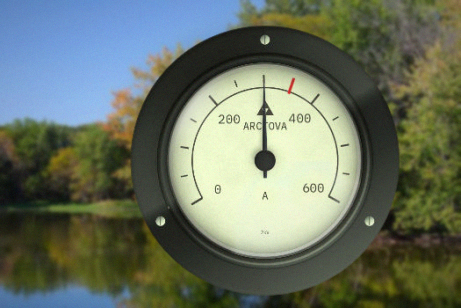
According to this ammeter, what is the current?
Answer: 300 A
